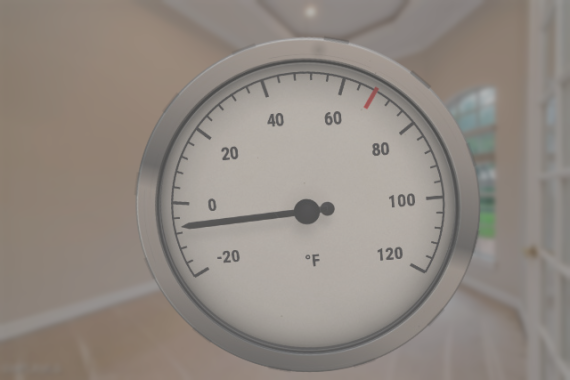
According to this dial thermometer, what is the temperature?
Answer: -6 °F
